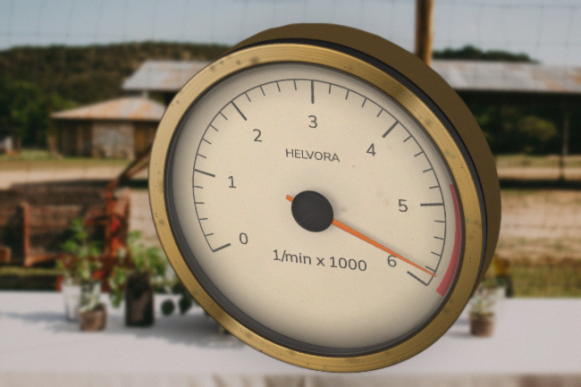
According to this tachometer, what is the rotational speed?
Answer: 5800 rpm
